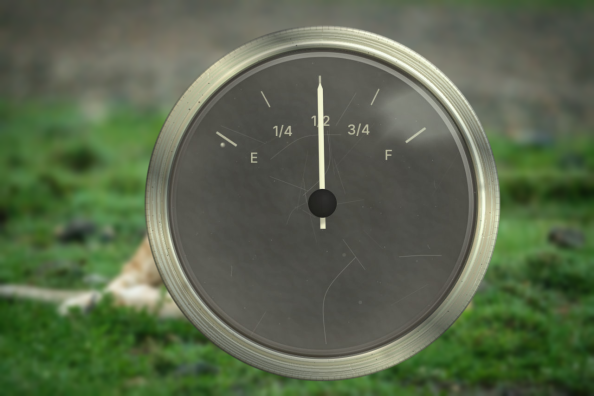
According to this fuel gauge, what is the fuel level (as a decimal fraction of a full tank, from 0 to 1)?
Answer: 0.5
